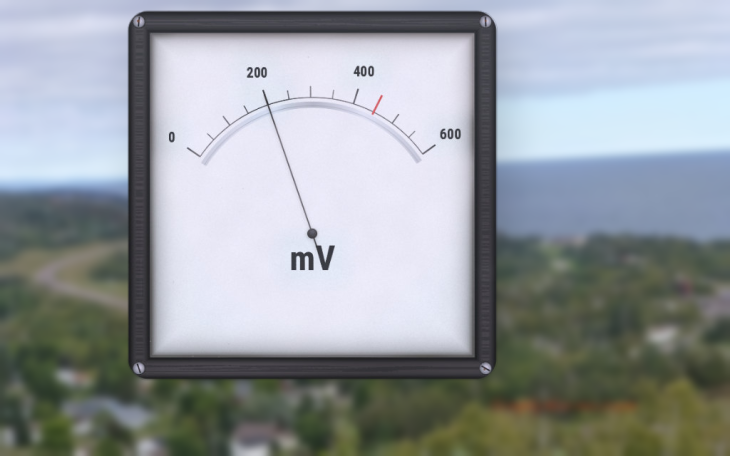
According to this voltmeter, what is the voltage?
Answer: 200 mV
